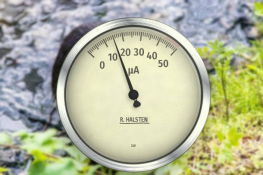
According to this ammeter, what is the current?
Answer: 15 µA
